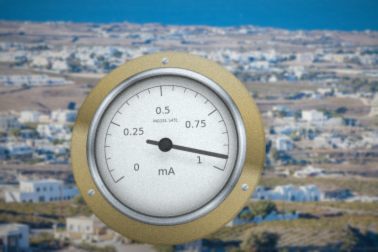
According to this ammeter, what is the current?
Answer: 0.95 mA
